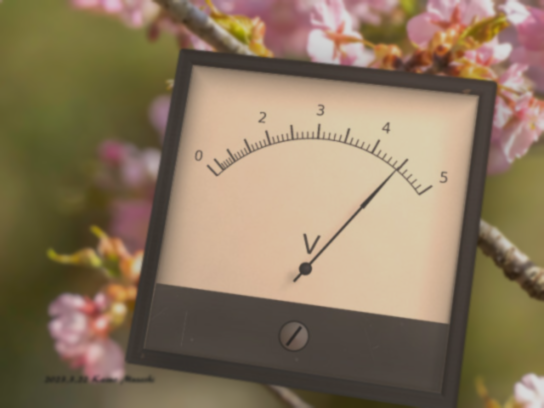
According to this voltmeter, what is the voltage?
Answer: 4.5 V
